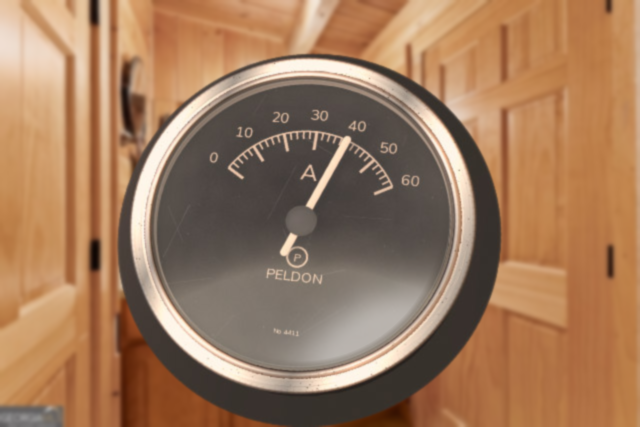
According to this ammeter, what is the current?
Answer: 40 A
